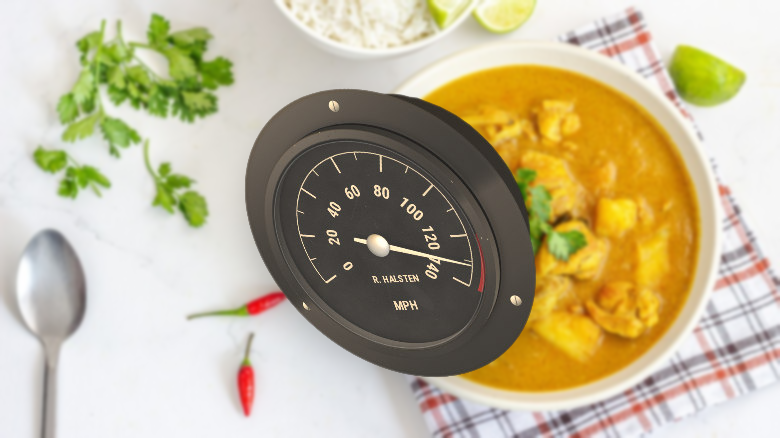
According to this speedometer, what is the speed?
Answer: 130 mph
